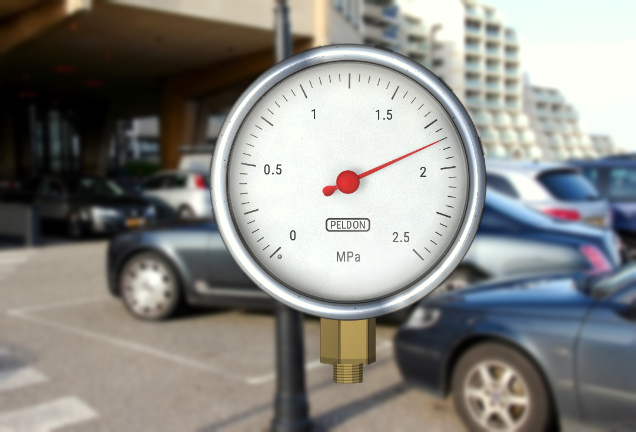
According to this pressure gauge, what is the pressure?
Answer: 1.85 MPa
